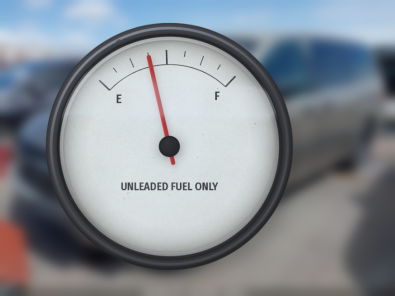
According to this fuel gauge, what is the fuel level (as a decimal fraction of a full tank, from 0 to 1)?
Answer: 0.375
